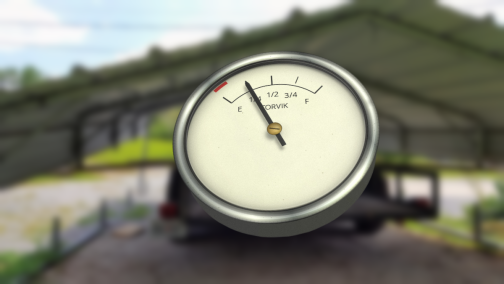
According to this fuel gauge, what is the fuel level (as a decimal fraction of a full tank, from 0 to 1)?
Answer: 0.25
